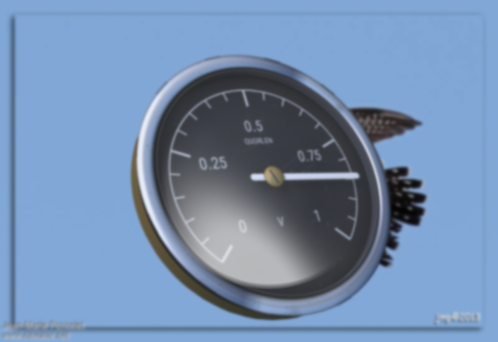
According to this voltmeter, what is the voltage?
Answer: 0.85 V
